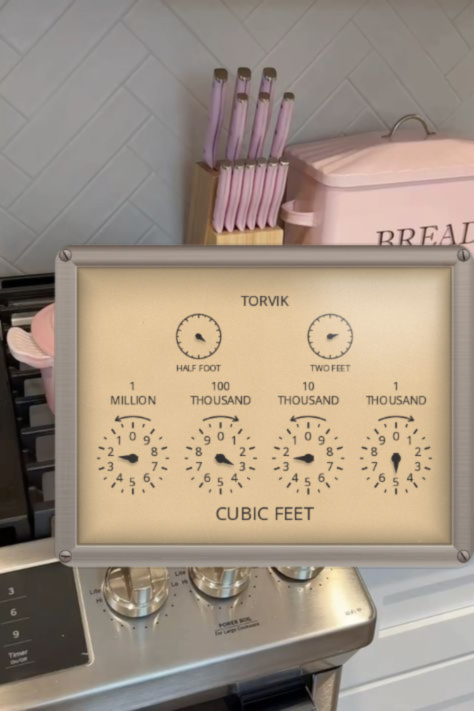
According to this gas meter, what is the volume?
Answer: 232500 ft³
